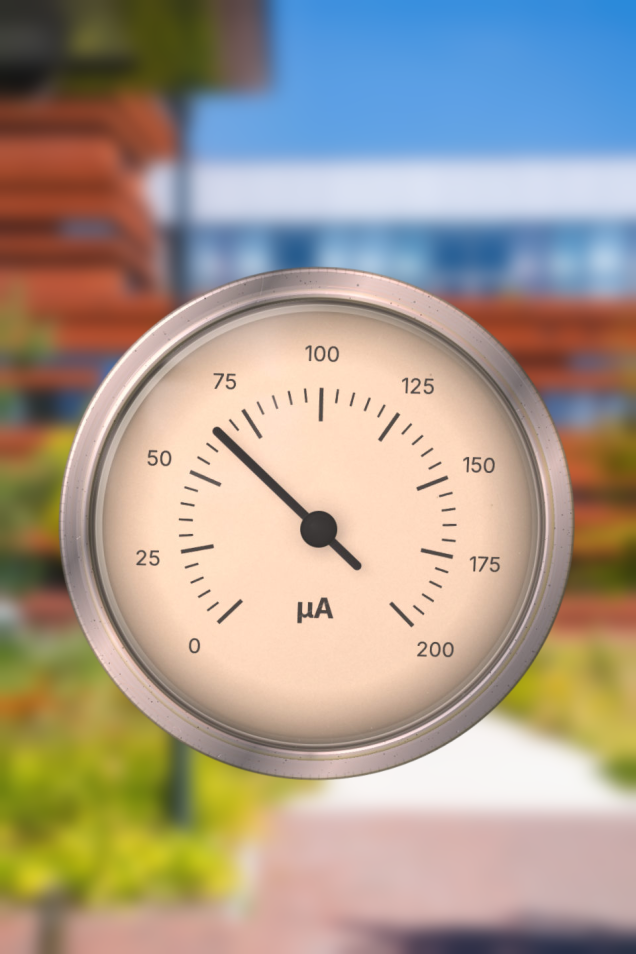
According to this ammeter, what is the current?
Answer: 65 µA
